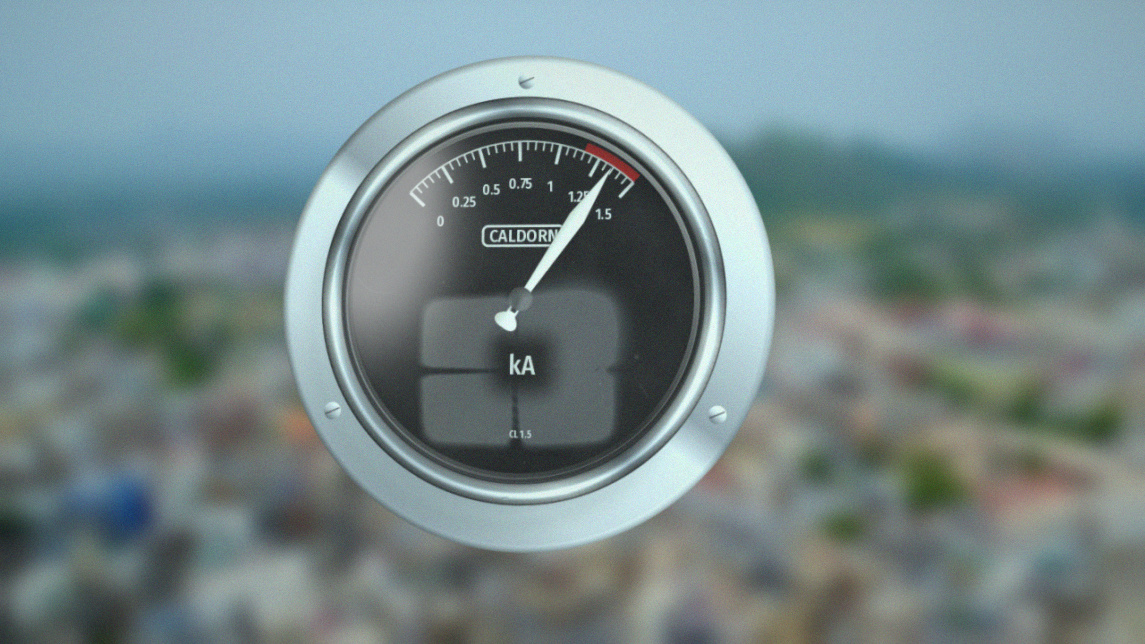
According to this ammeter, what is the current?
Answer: 1.35 kA
